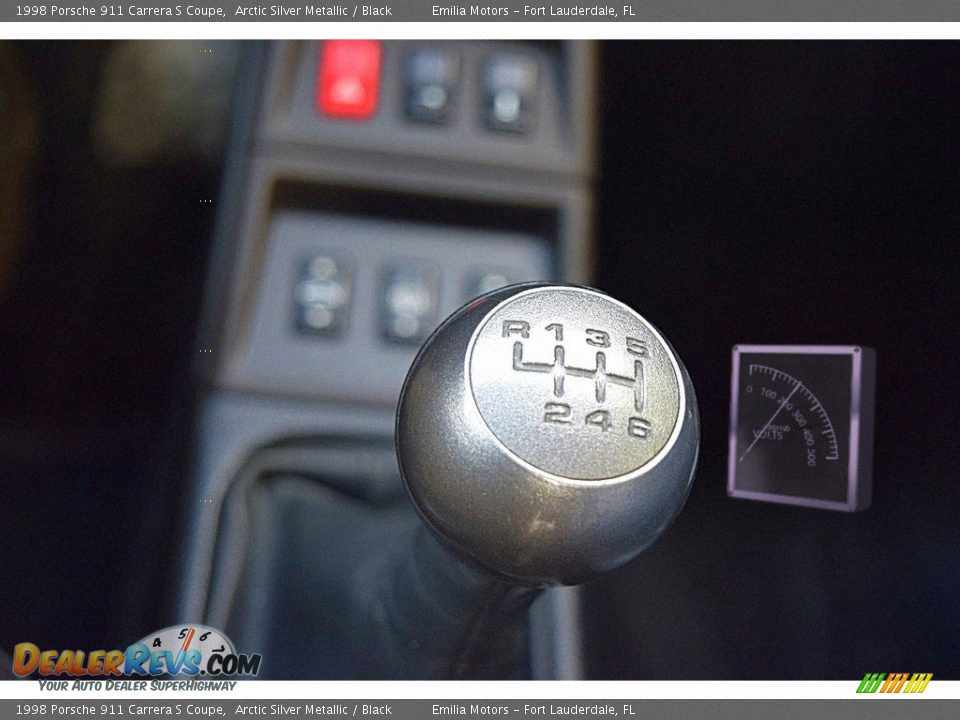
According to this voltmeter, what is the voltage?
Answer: 200 V
